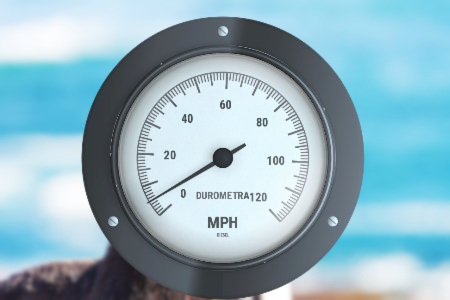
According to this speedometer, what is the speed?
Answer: 5 mph
